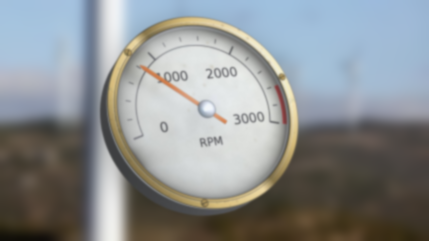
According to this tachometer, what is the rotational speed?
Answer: 800 rpm
